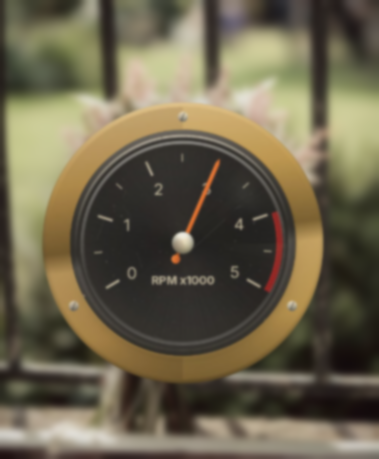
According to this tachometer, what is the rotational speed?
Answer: 3000 rpm
